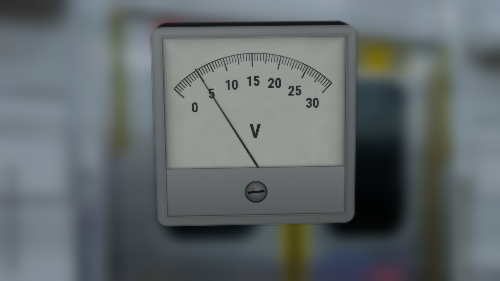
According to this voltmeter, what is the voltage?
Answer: 5 V
